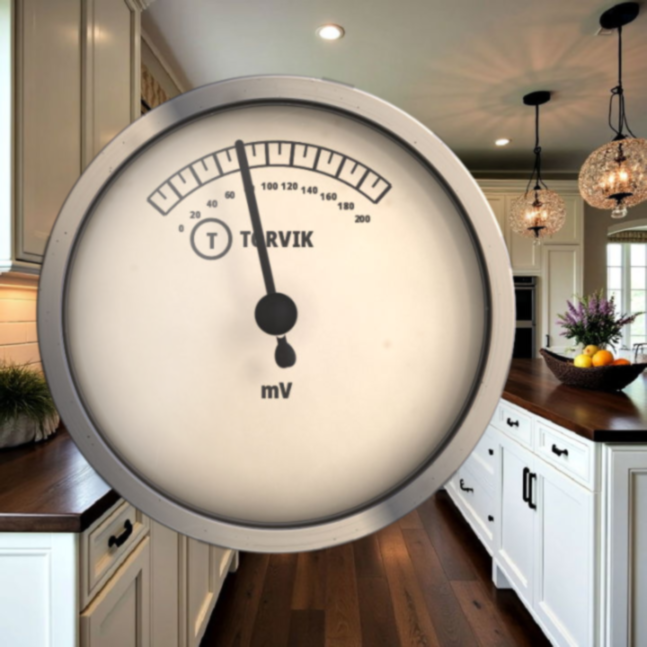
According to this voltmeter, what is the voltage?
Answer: 80 mV
